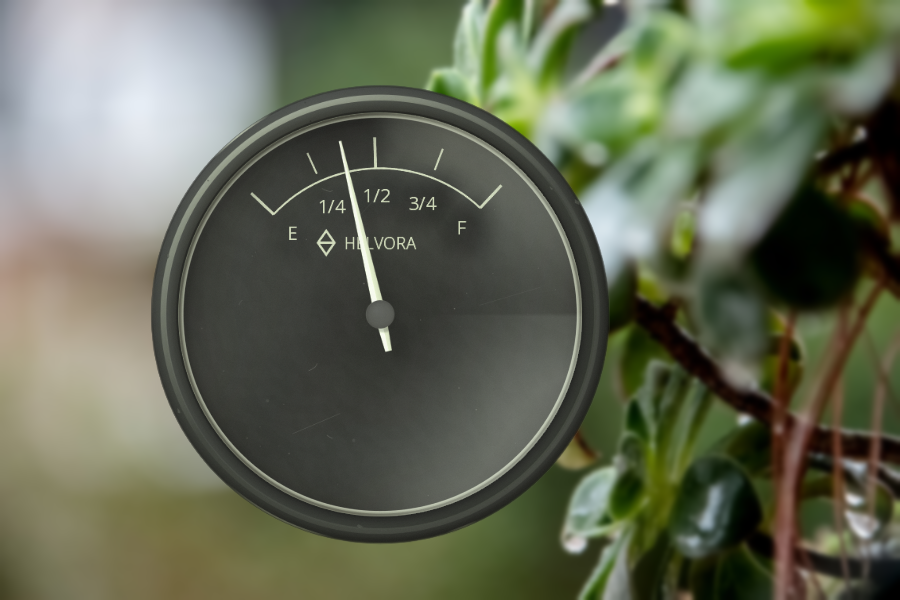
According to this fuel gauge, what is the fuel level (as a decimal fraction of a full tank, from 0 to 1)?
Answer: 0.375
